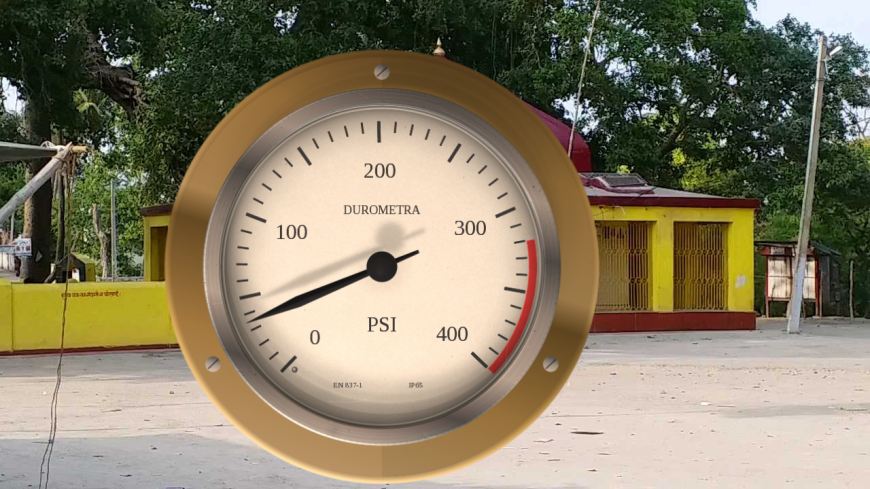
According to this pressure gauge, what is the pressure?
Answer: 35 psi
